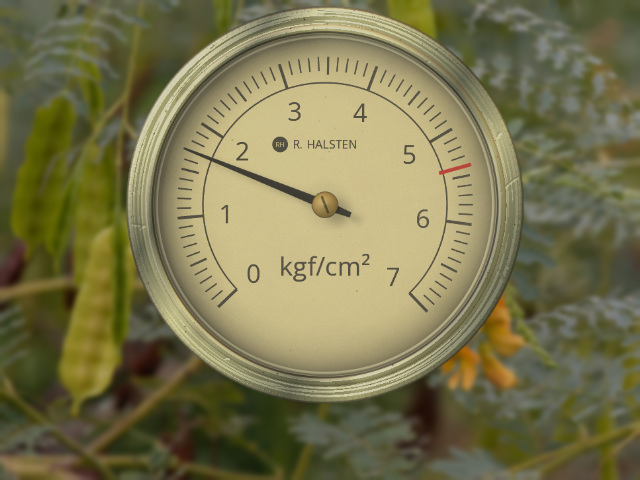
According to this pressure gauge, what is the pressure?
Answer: 1.7 kg/cm²
